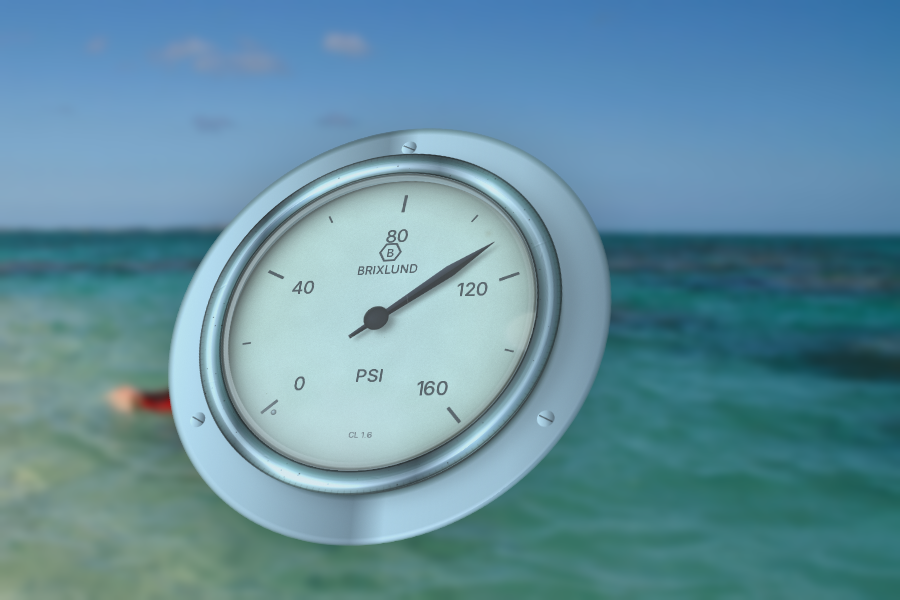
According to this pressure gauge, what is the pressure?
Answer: 110 psi
